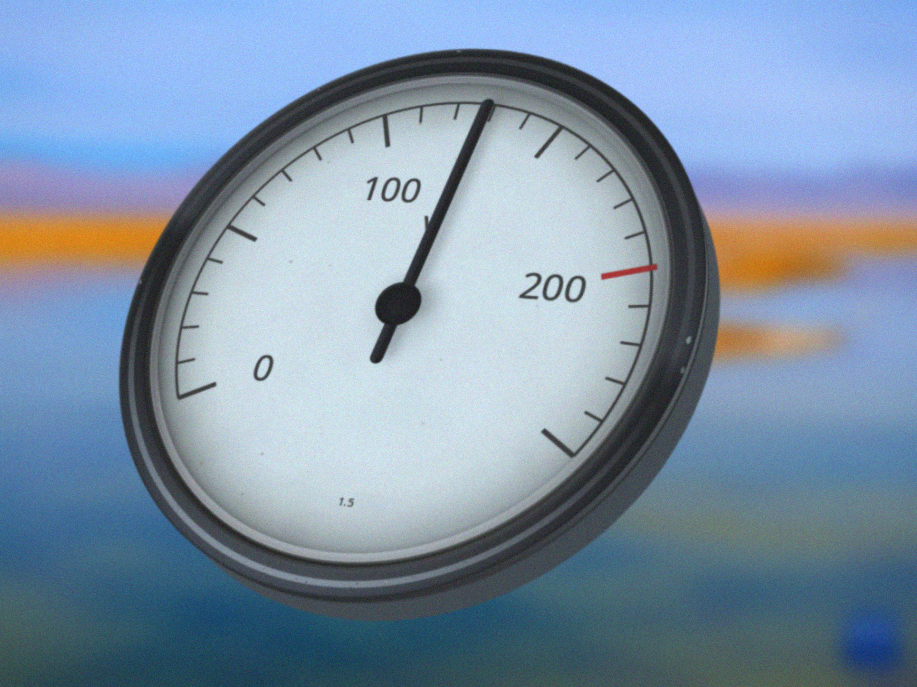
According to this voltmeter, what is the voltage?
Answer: 130 V
